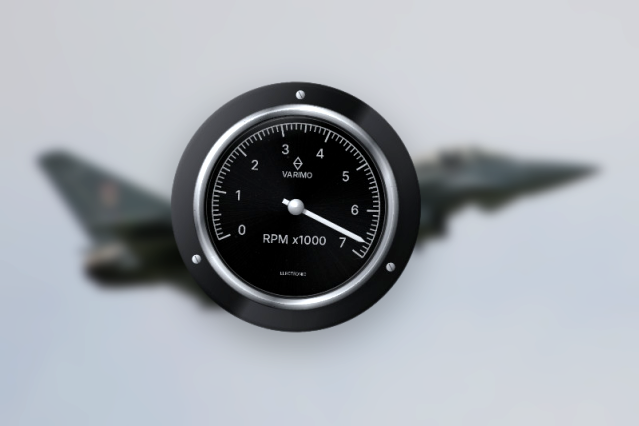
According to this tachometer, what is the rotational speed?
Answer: 6700 rpm
